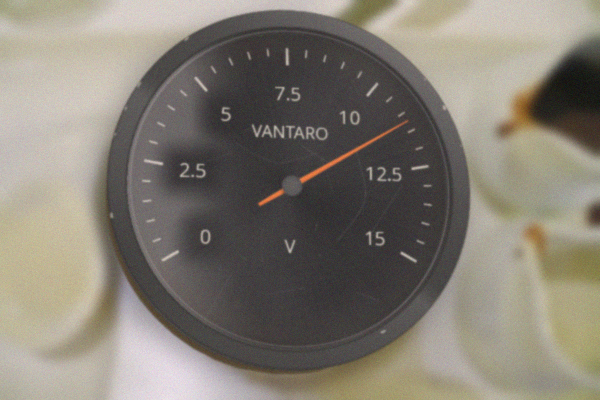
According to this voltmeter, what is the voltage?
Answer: 11.25 V
